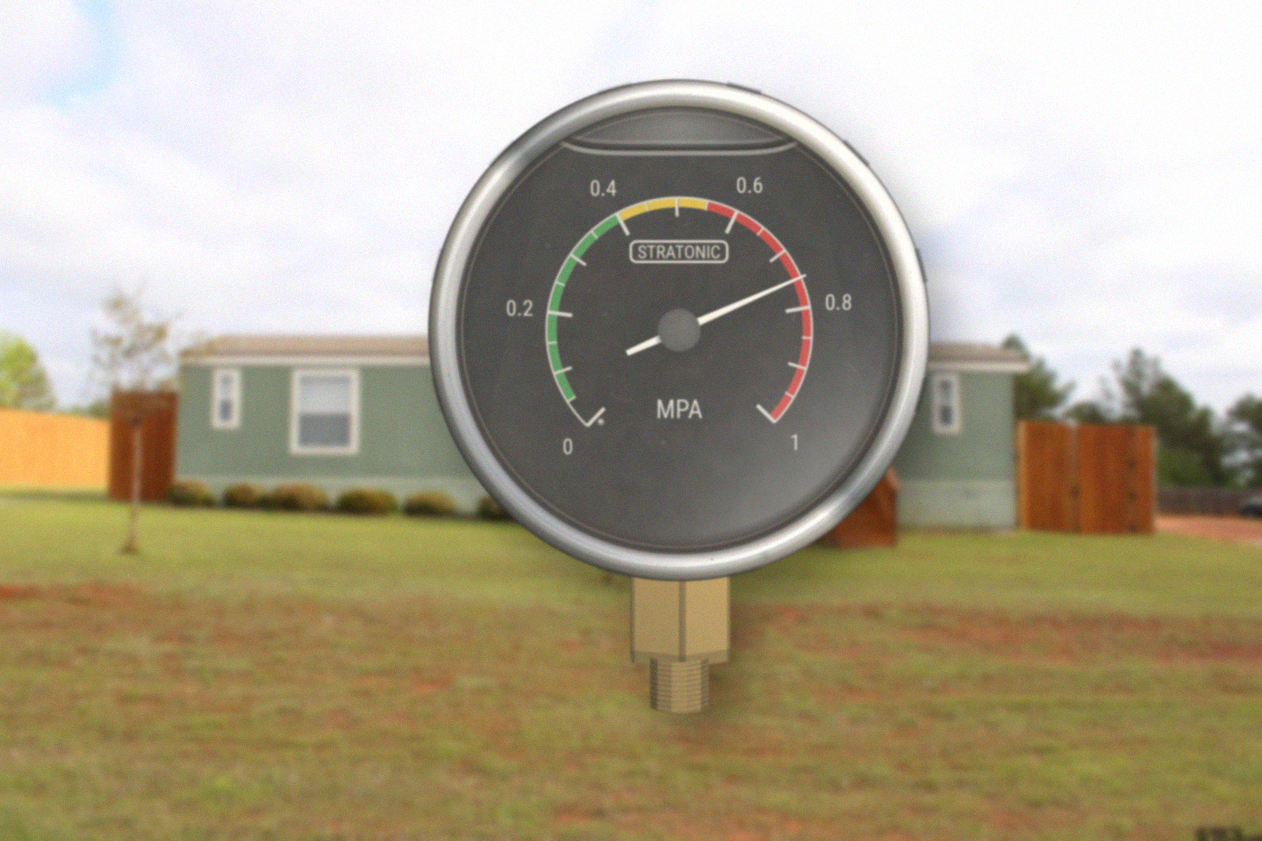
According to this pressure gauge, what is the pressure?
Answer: 0.75 MPa
